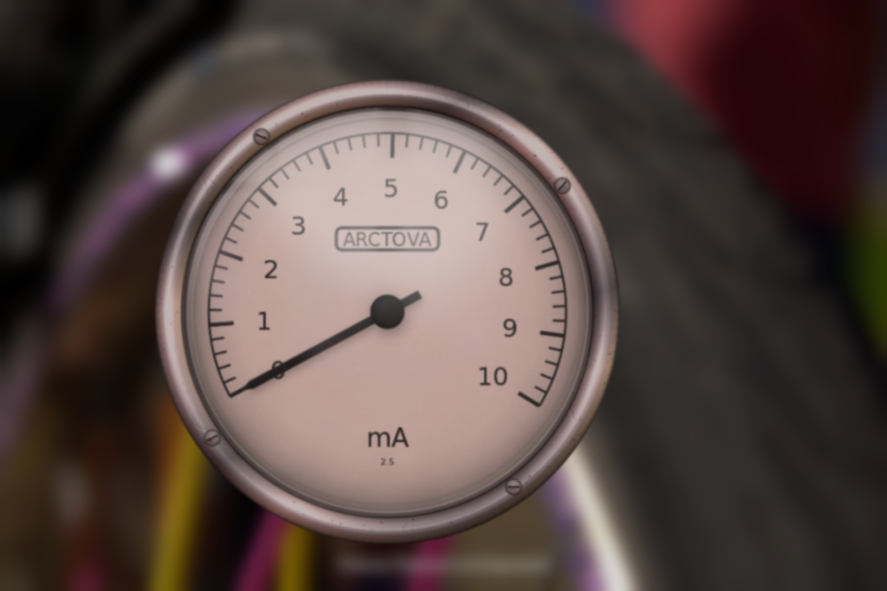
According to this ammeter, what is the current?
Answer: 0 mA
